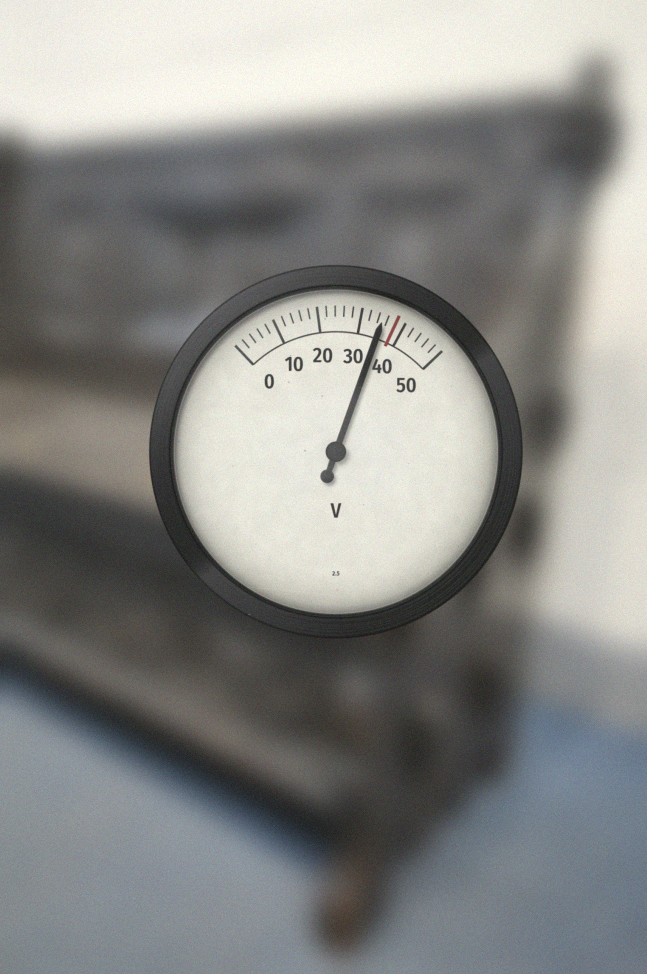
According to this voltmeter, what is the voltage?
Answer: 35 V
